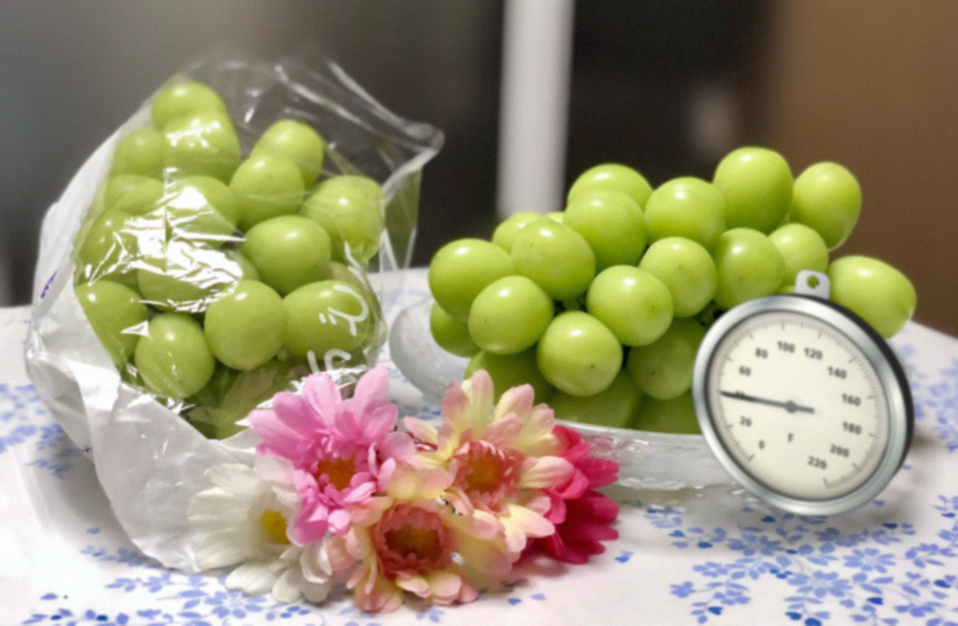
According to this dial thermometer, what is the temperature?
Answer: 40 °F
